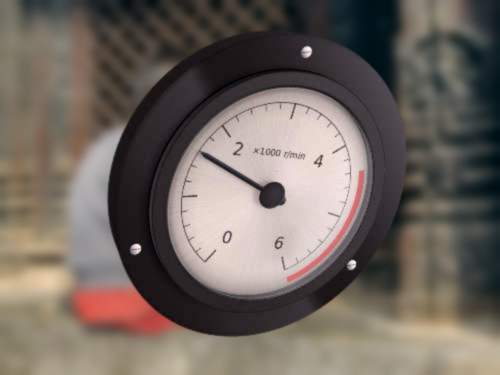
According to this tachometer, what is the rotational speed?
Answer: 1600 rpm
